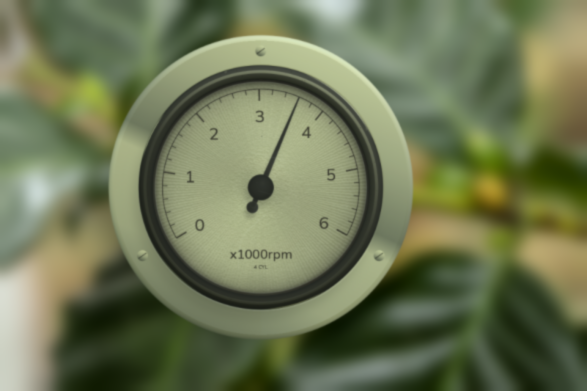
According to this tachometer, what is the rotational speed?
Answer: 3600 rpm
